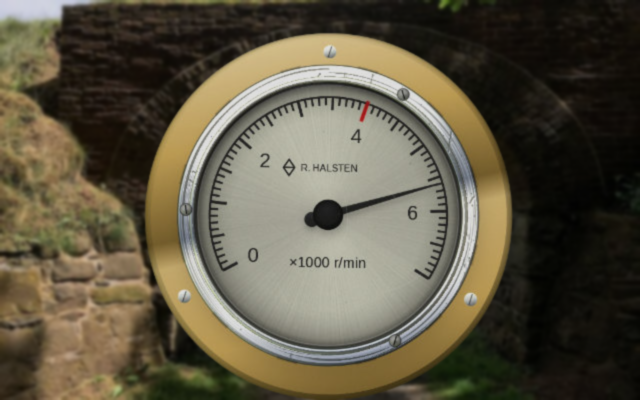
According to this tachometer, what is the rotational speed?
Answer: 5600 rpm
